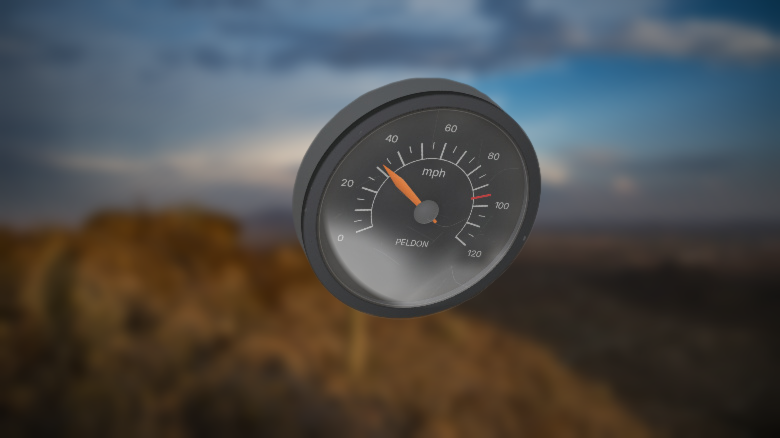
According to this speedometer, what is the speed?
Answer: 32.5 mph
